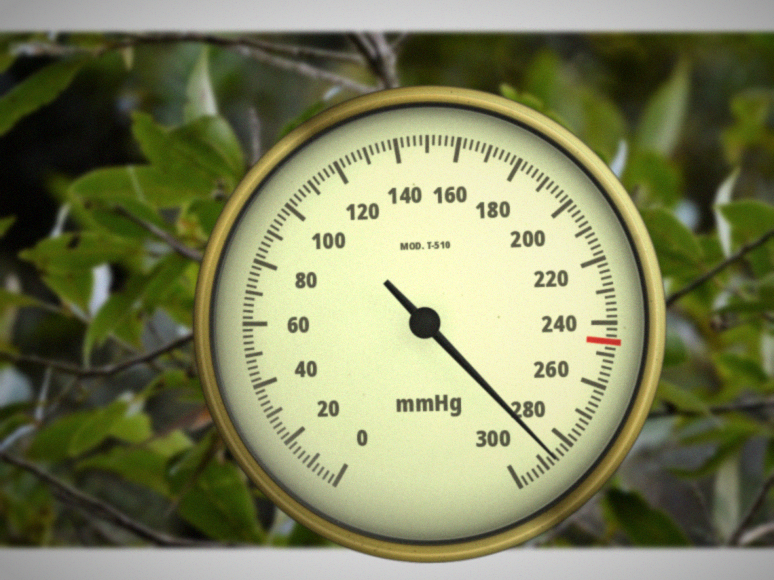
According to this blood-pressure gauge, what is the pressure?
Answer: 286 mmHg
